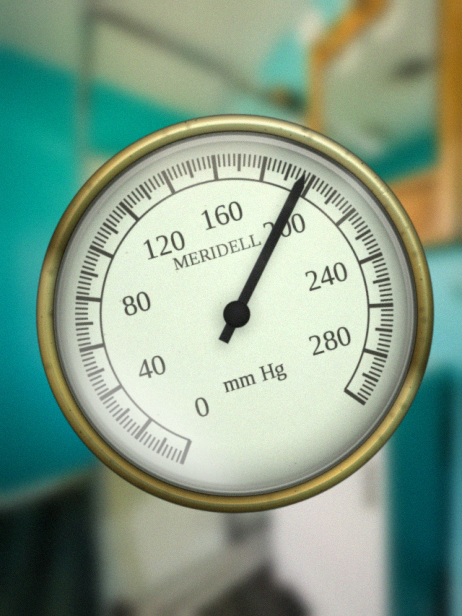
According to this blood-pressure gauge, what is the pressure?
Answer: 196 mmHg
